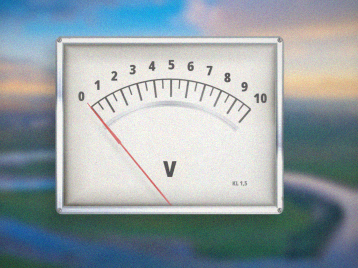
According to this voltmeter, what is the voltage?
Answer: 0 V
